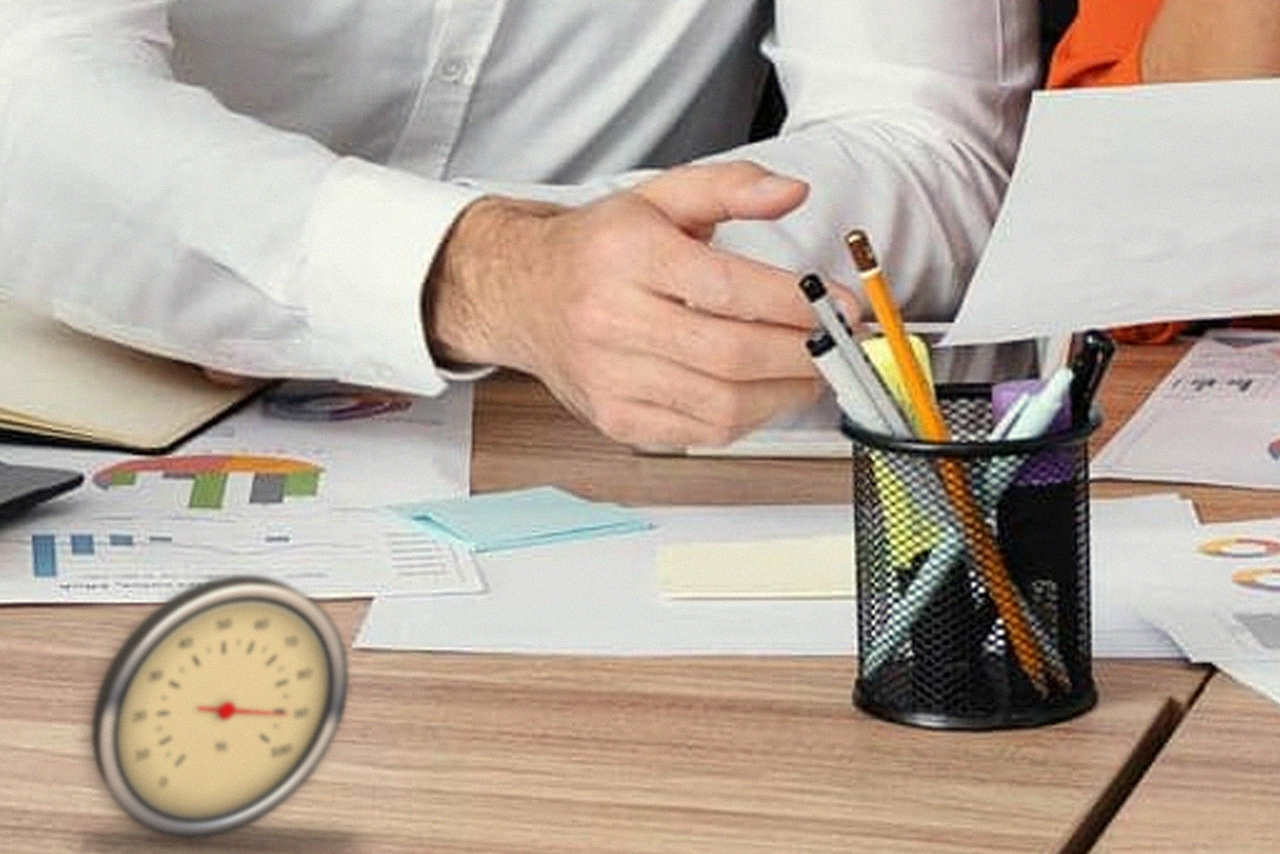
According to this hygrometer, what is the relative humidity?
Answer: 90 %
